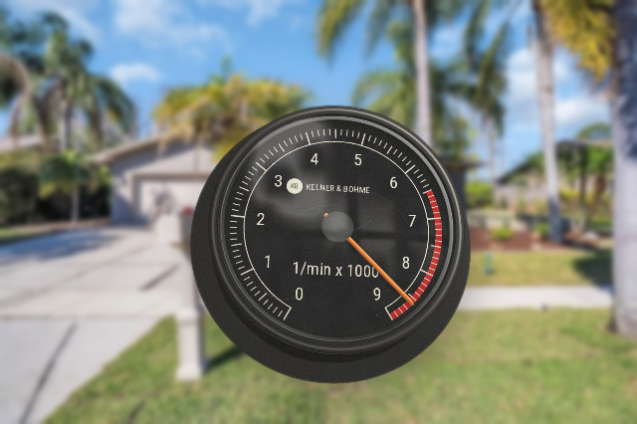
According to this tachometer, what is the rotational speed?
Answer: 8600 rpm
